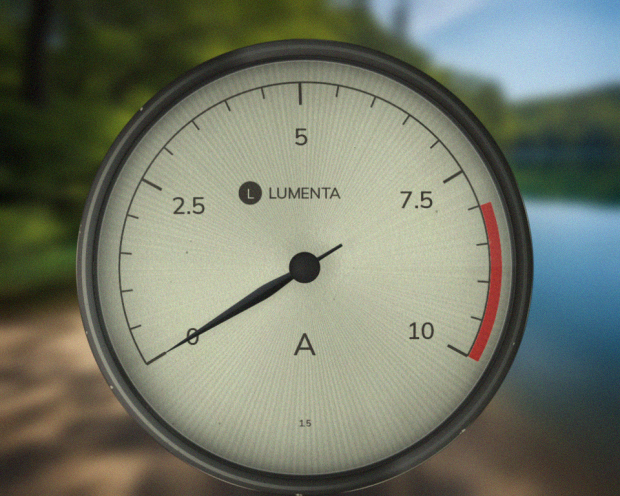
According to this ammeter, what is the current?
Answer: 0 A
